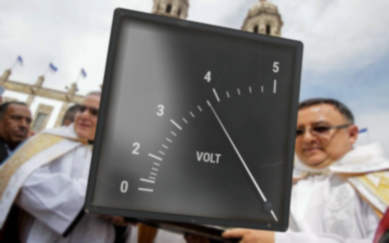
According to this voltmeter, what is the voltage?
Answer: 3.8 V
